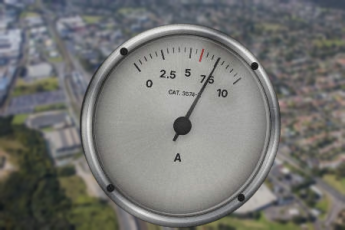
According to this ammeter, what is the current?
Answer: 7.5 A
